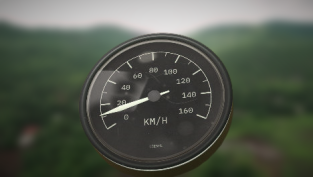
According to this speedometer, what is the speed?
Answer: 10 km/h
